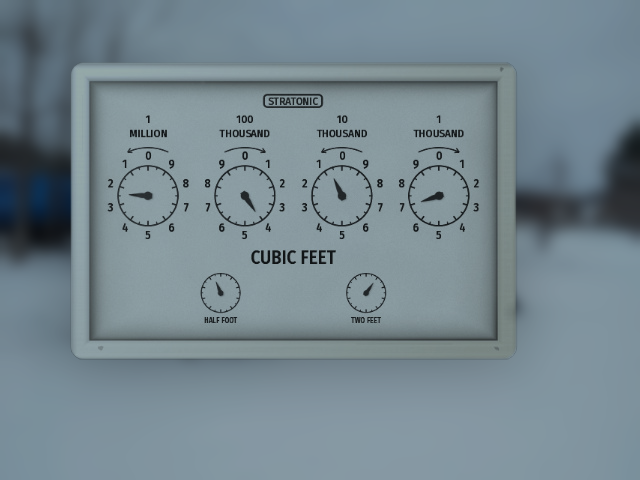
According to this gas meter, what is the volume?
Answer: 240700 ft³
